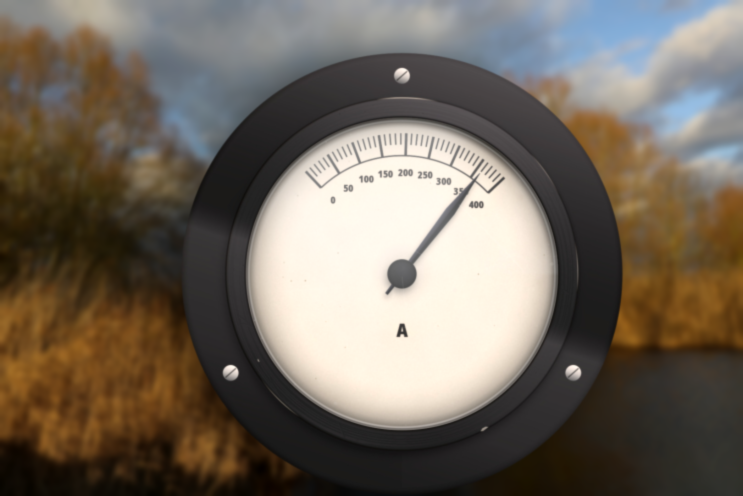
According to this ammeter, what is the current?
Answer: 360 A
